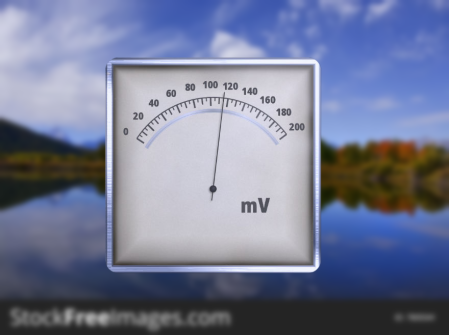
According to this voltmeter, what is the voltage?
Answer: 115 mV
